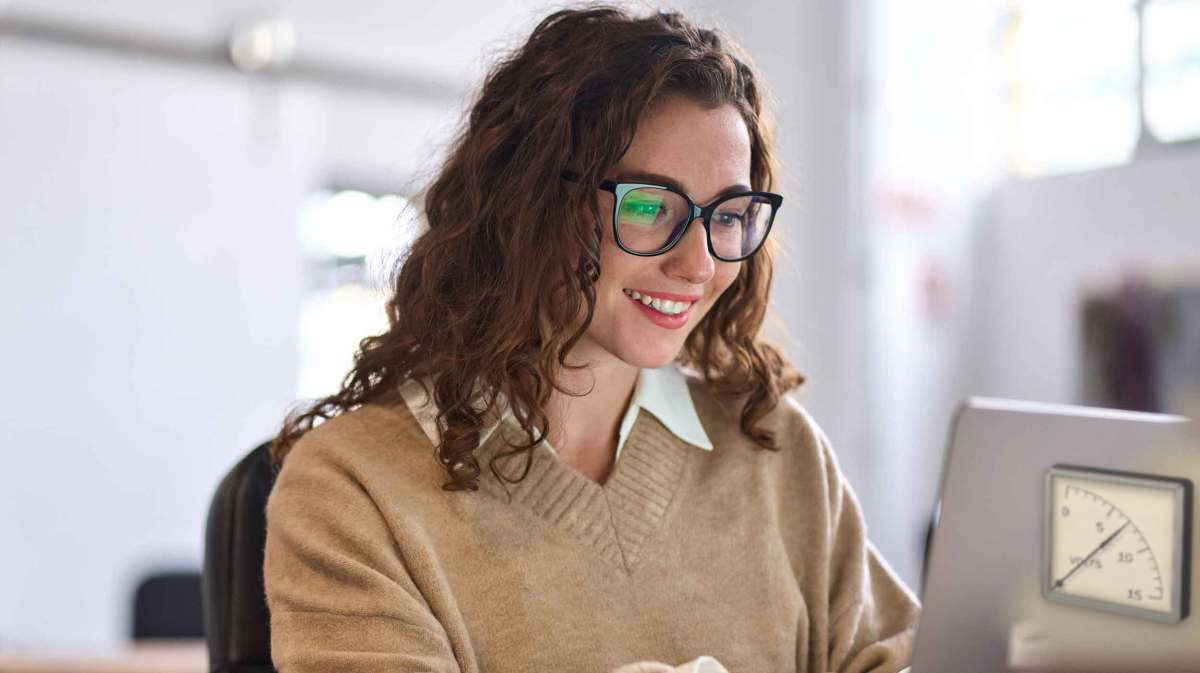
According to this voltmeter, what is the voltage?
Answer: 7 V
